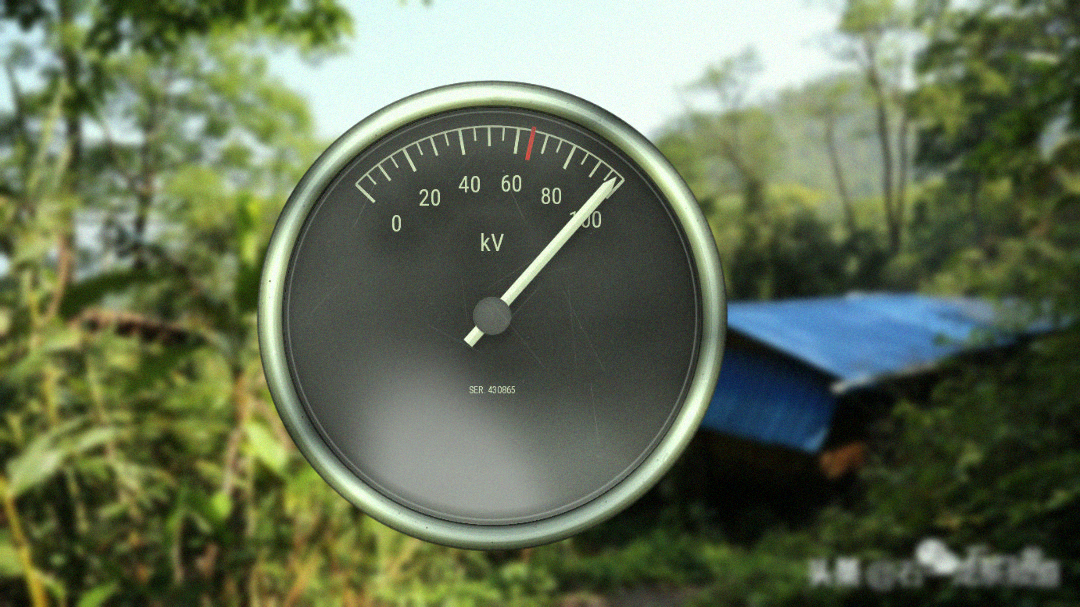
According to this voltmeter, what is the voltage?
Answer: 97.5 kV
